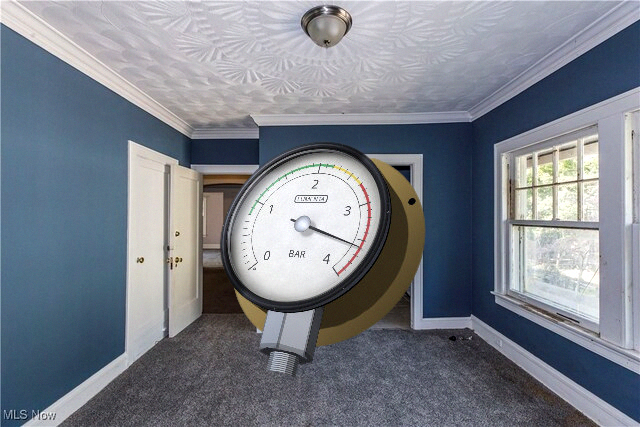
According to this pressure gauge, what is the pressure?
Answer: 3.6 bar
